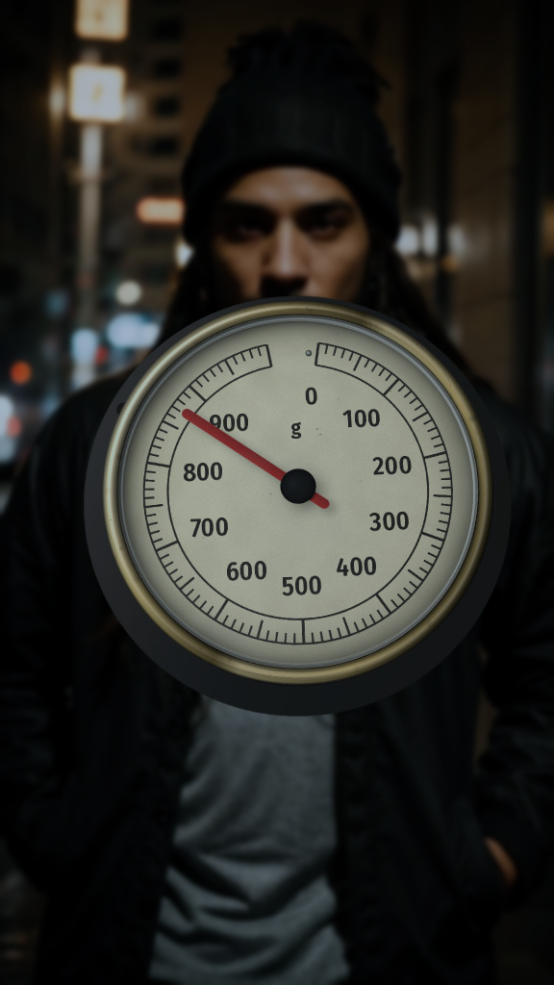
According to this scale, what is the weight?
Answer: 870 g
